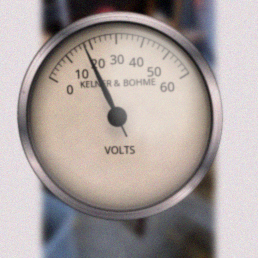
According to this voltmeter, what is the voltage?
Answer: 18 V
